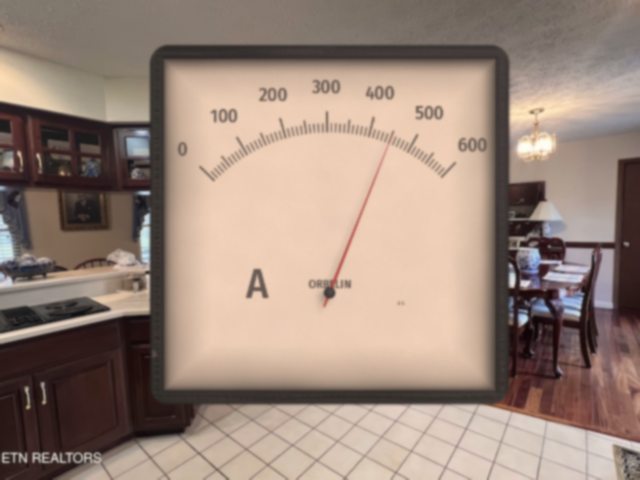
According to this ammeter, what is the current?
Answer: 450 A
